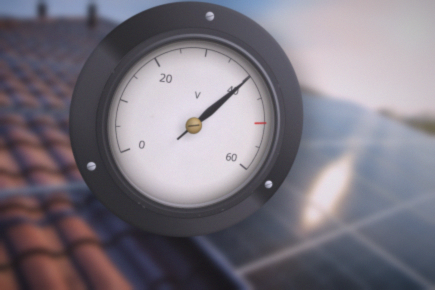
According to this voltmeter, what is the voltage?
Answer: 40 V
